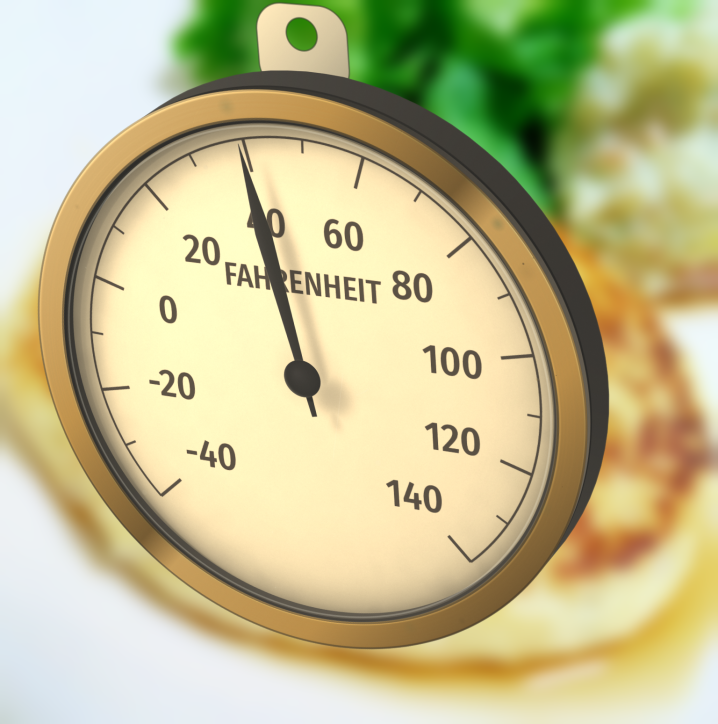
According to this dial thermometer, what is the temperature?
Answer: 40 °F
